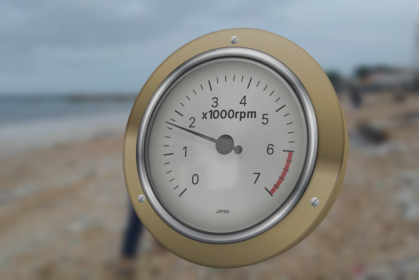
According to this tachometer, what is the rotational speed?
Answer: 1700 rpm
